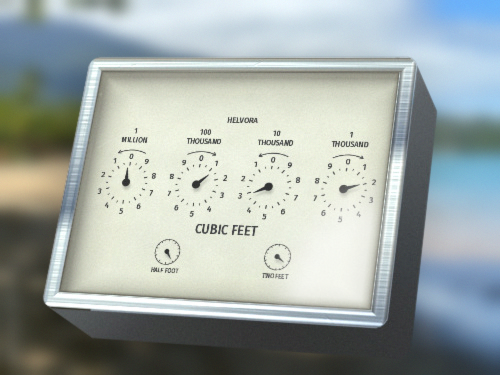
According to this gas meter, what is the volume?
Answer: 13200 ft³
